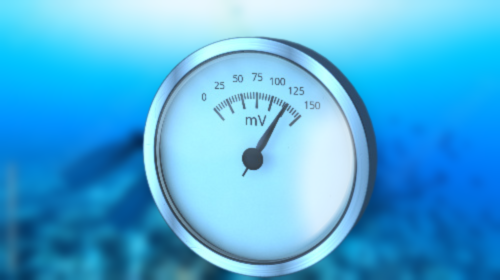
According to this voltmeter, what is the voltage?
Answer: 125 mV
